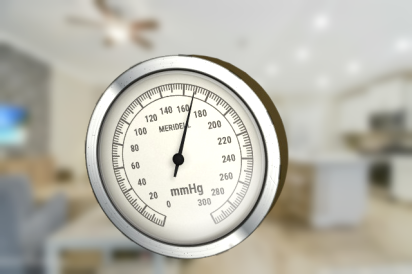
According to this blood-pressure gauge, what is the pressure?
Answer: 170 mmHg
